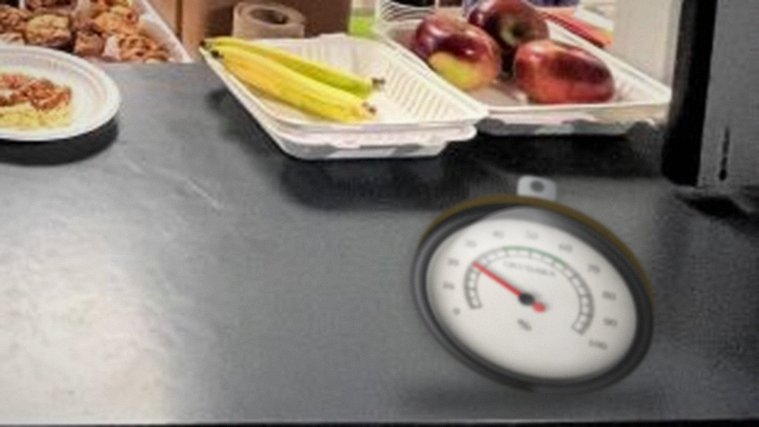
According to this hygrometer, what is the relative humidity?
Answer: 25 %
